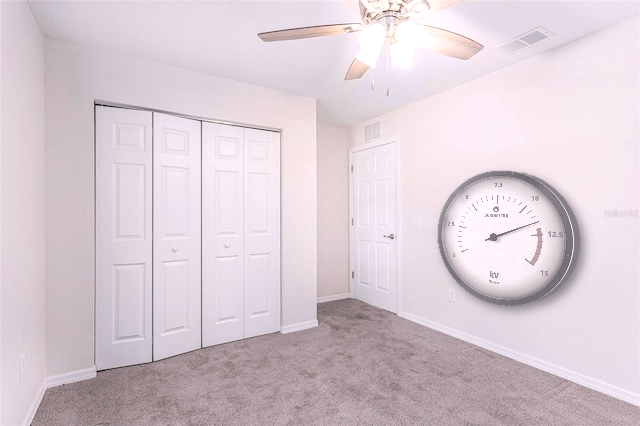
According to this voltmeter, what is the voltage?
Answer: 11.5 kV
